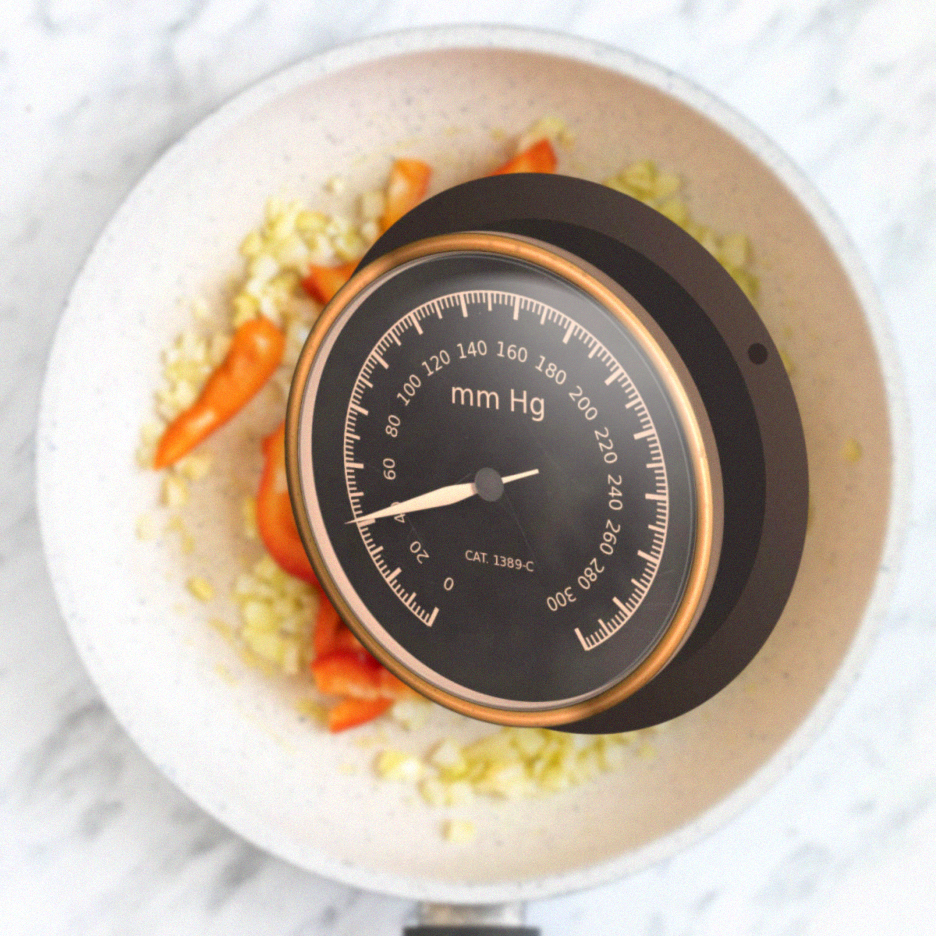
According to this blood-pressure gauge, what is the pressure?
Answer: 42 mmHg
